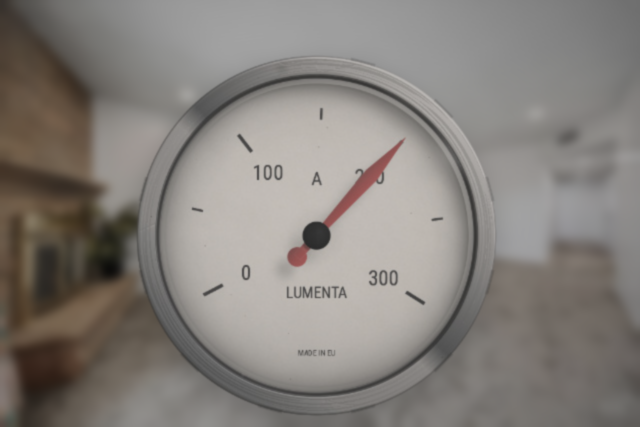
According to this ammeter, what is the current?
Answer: 200 A
